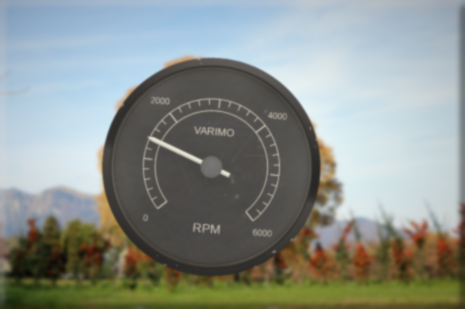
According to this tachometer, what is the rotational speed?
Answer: 1400 rpm
